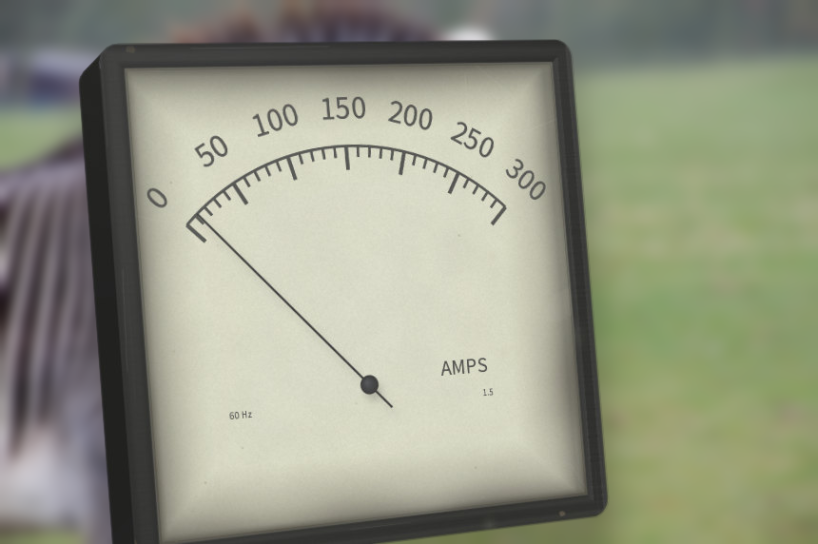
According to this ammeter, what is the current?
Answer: 10 A
